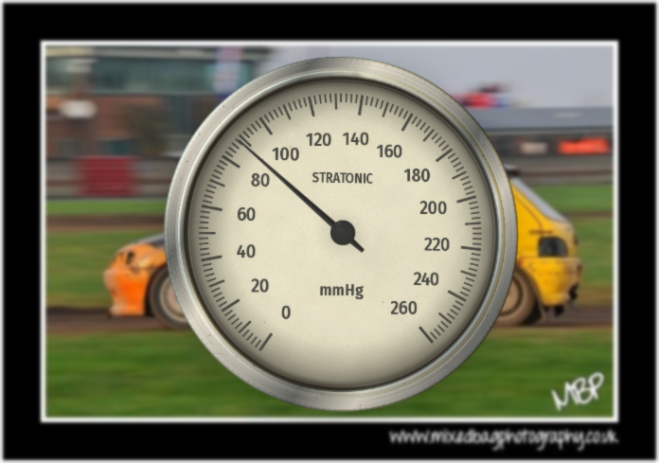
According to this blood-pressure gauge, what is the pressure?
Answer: 88 mmHg
